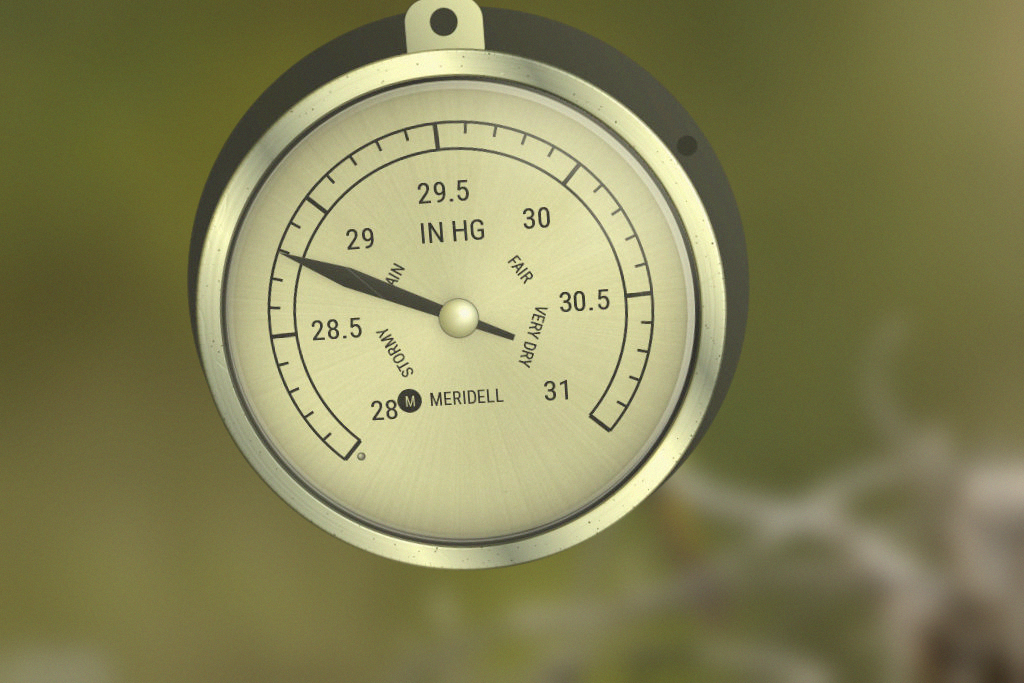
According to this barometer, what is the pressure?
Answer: 28.8 inHg
